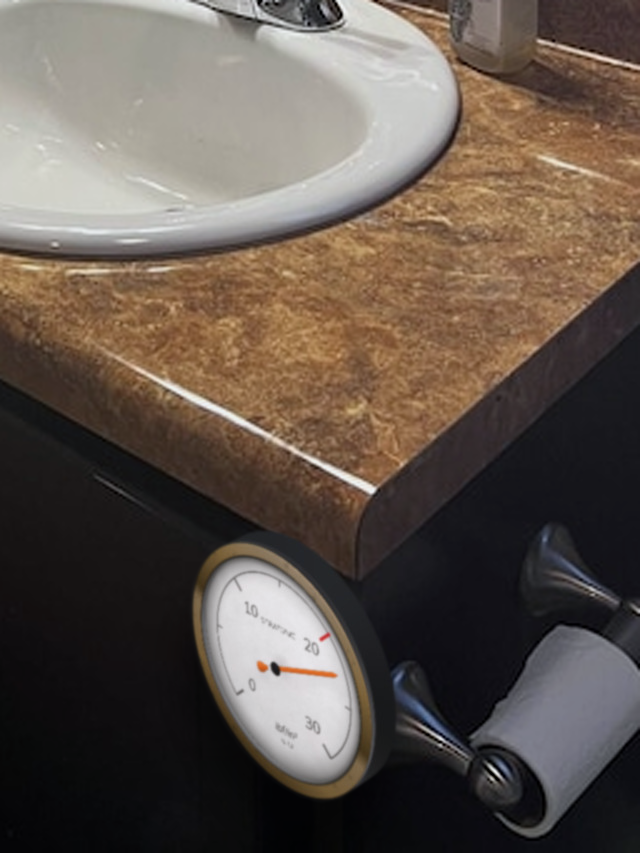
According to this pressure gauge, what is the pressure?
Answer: 22.5 psi
